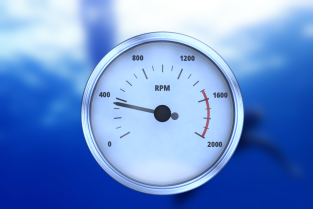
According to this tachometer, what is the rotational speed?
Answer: 350 rpm
